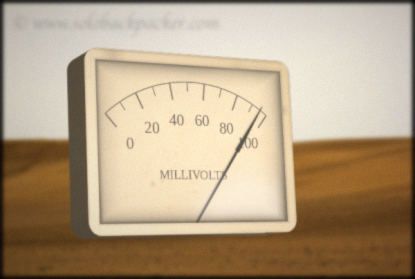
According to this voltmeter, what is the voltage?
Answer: 95 mV
